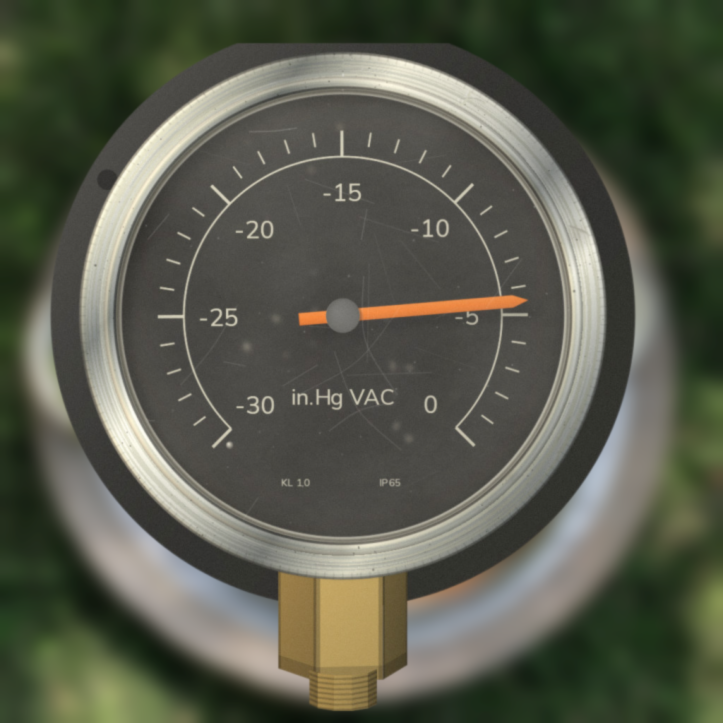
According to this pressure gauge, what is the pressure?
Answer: -5.5 inHg
